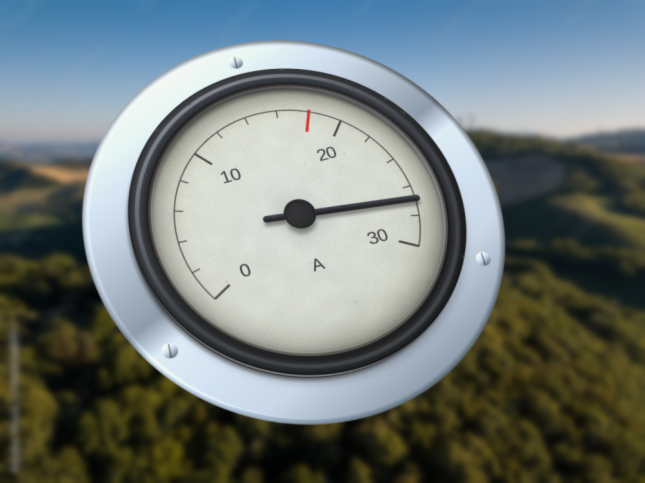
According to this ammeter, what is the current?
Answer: 27 A
